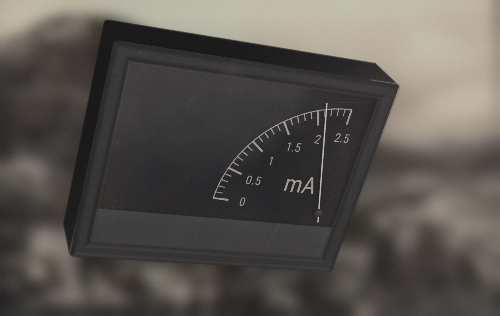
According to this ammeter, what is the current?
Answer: 2.1 mA
